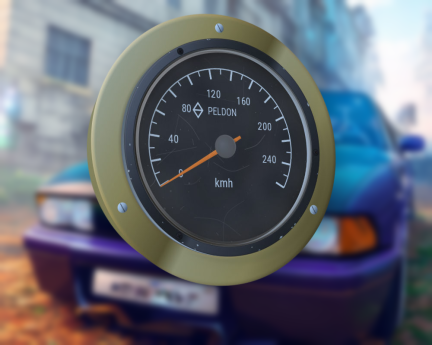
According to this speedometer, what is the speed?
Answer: 0 km/h
